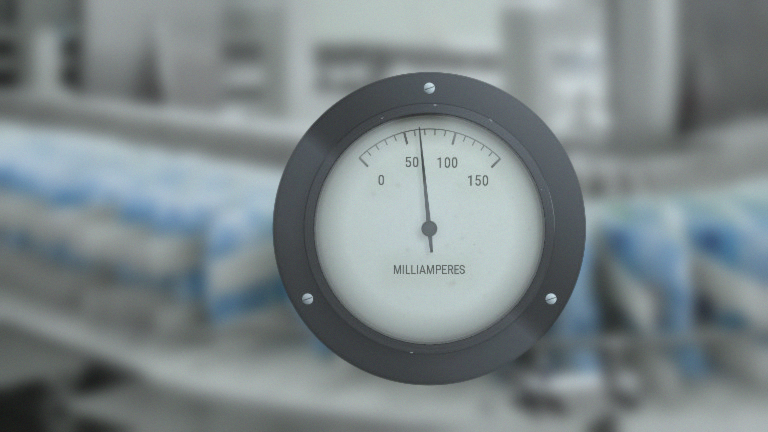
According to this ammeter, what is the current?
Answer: 65 mA
